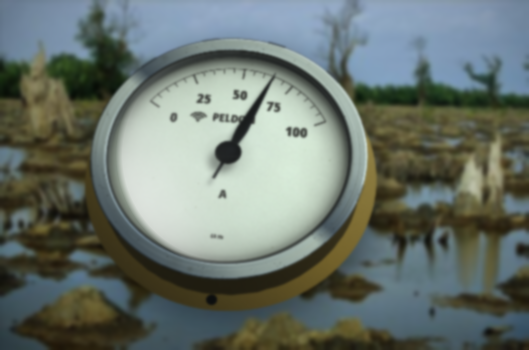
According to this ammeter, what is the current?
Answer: 65 A
